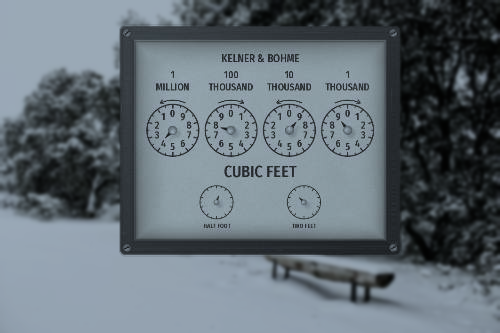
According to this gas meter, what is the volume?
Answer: 378900 ft³
